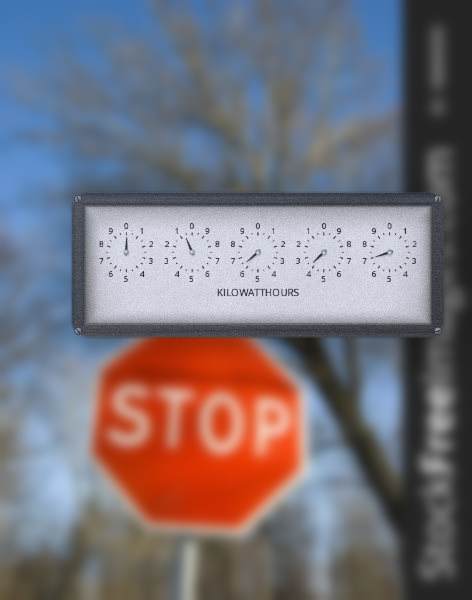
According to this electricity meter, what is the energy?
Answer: 637 kWh
